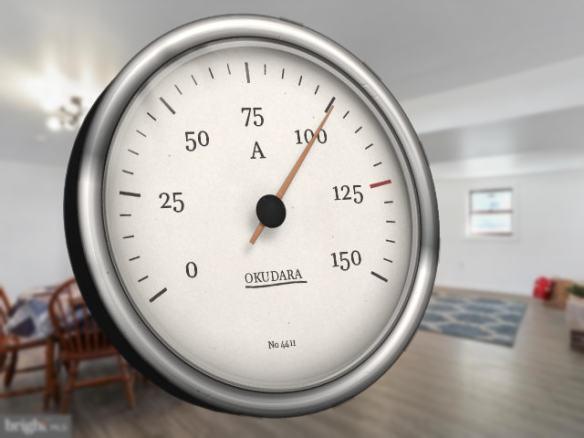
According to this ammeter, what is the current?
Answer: 100 A
